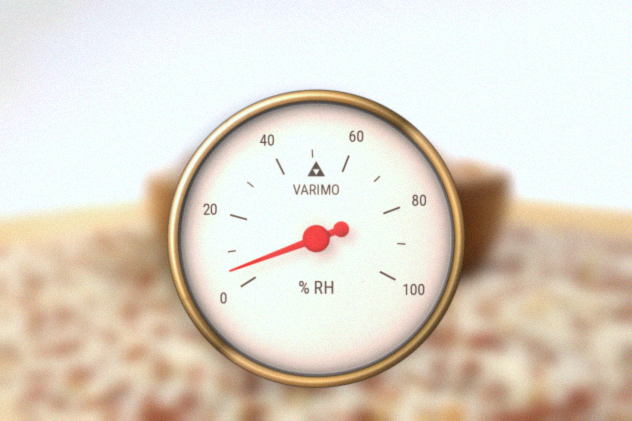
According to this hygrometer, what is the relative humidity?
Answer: 5 %
